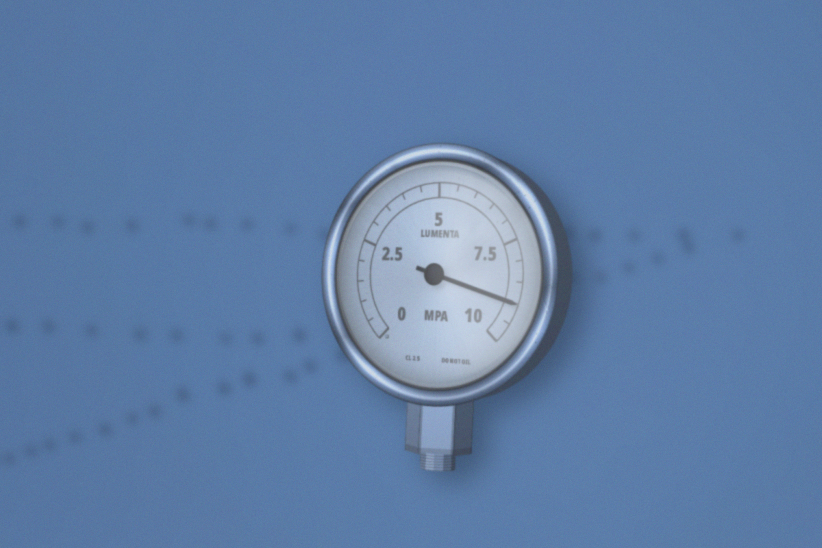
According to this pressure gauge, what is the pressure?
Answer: 9 MPa
